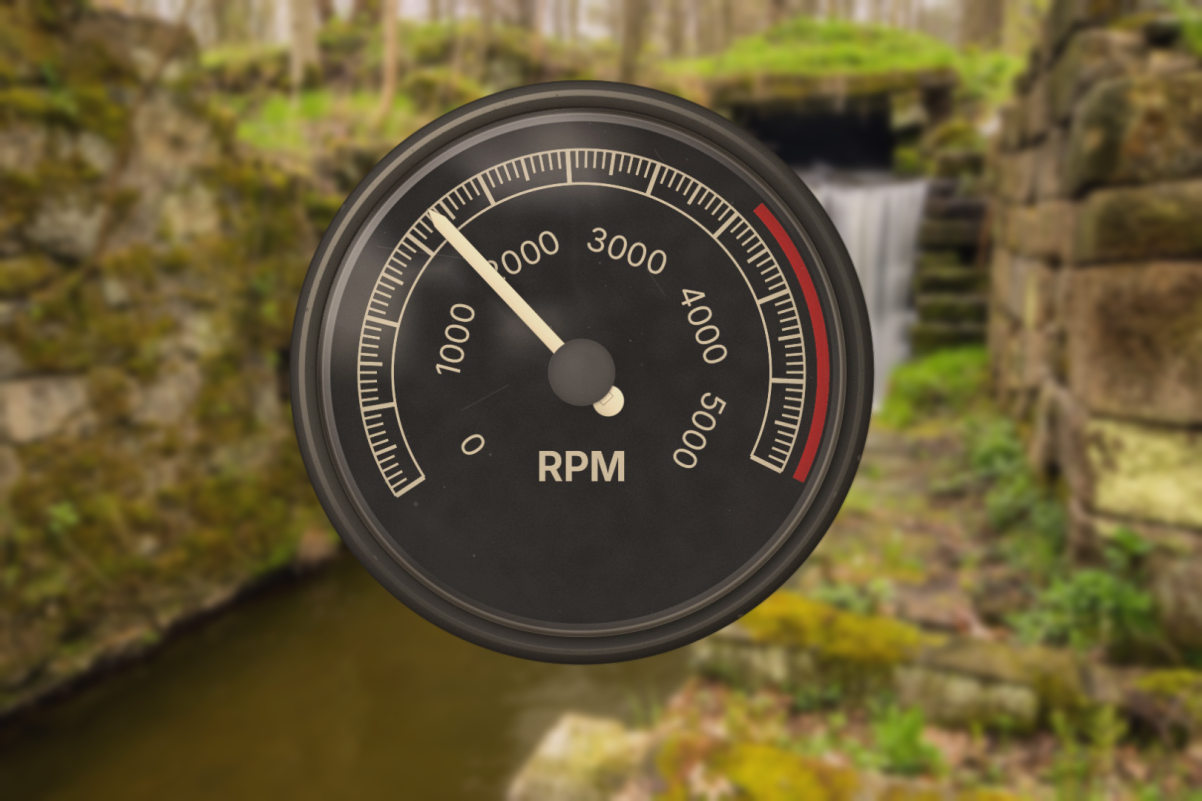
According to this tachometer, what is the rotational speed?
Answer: 1675 rpm
